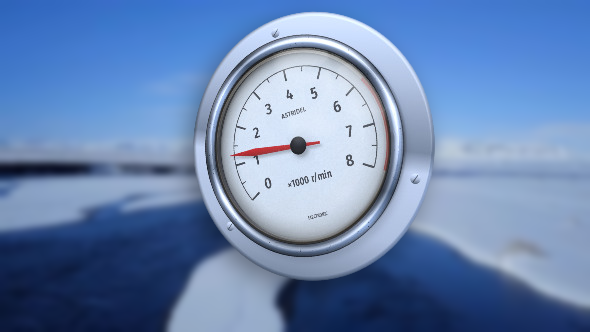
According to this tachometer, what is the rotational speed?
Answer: 1250 rpm
